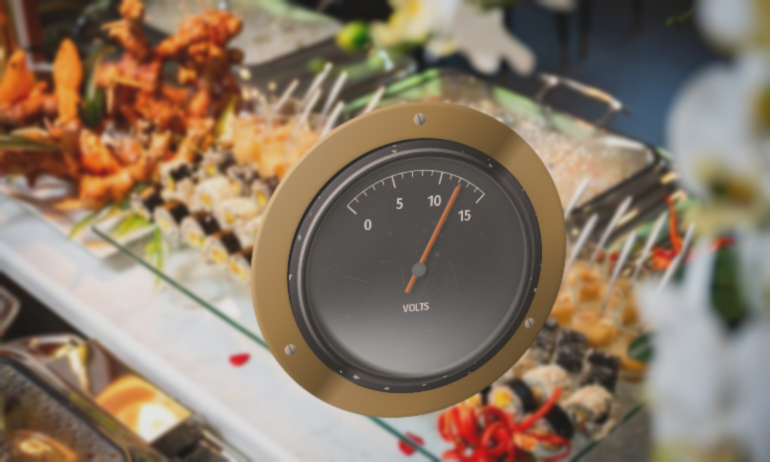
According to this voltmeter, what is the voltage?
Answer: 12 V
